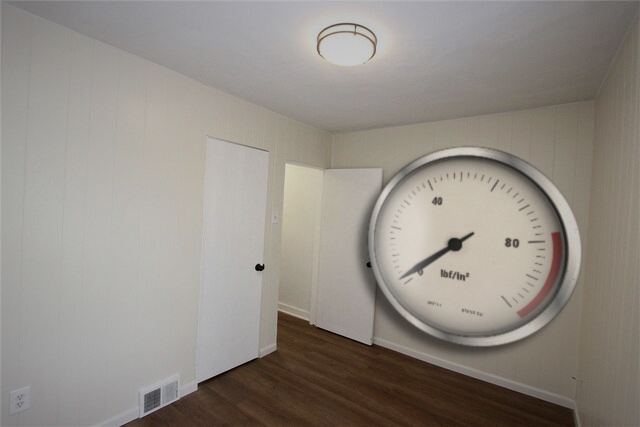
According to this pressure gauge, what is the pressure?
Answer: 2 psi
